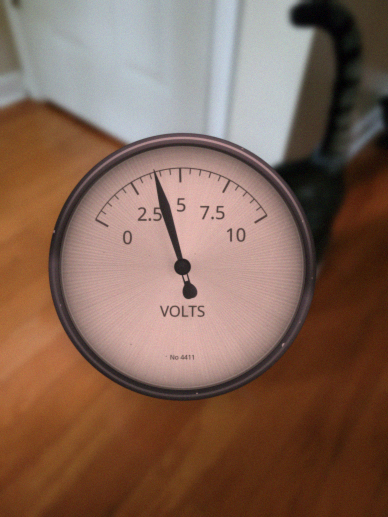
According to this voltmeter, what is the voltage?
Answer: 3.75 V
